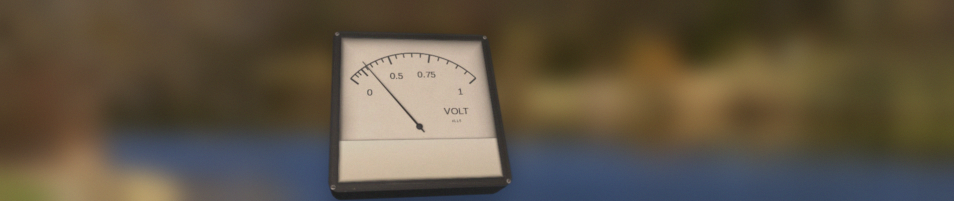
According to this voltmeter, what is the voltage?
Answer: 0.3 V
